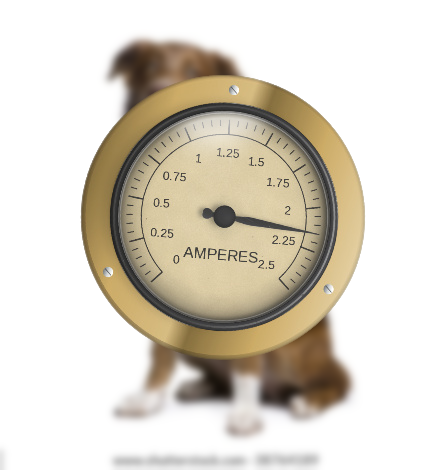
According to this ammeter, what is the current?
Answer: 2.15 A
